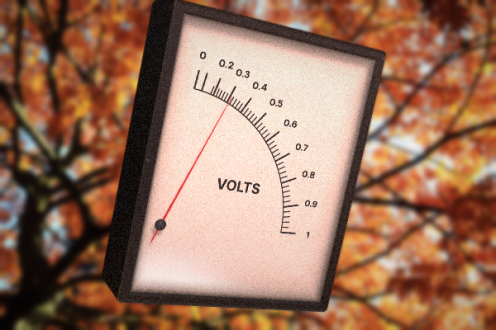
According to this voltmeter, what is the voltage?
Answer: 0.3 V
